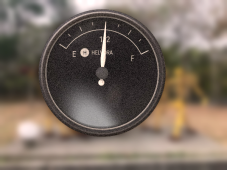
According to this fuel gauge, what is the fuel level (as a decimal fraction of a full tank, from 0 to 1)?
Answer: 0.5
